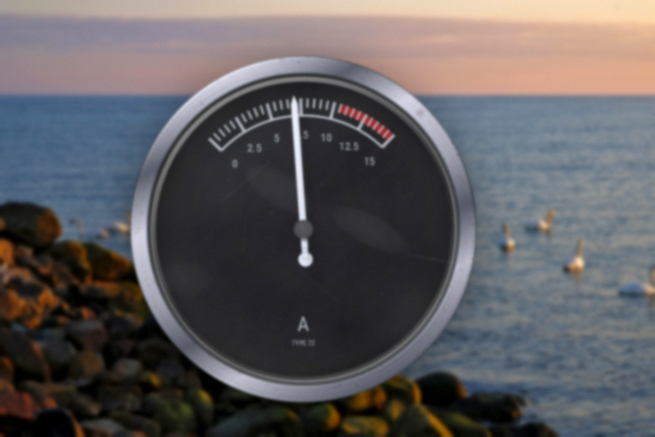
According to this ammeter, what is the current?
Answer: 7 A
